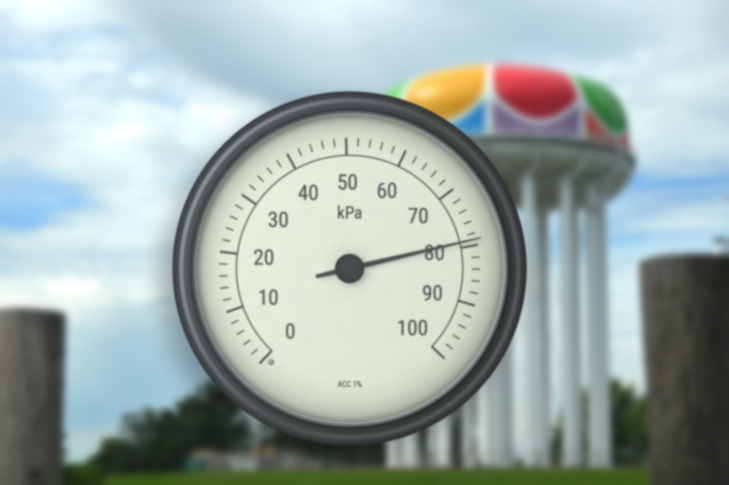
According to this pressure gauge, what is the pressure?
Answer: 79 kPa
